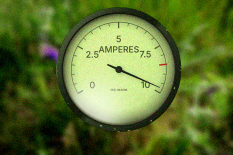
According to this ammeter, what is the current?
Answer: 9.75 A
